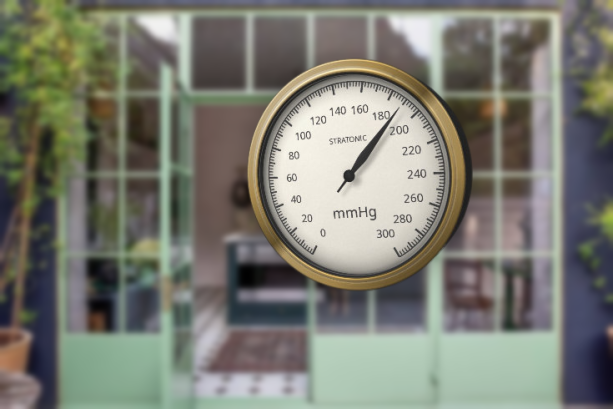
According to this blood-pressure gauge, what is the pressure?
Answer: 190 mmHg
